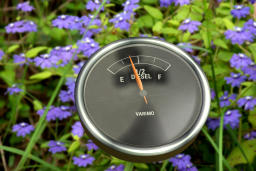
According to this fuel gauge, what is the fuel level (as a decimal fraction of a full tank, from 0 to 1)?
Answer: 0.375
